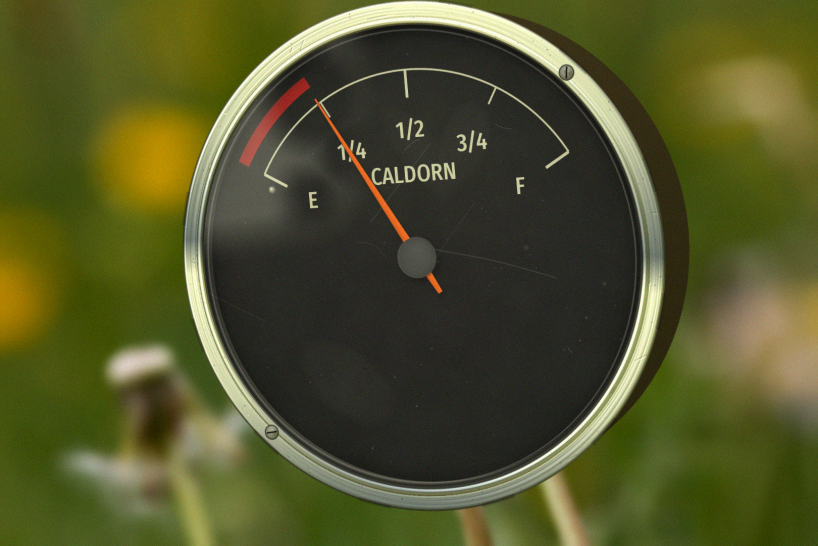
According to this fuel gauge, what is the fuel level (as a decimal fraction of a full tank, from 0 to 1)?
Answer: 0.25
